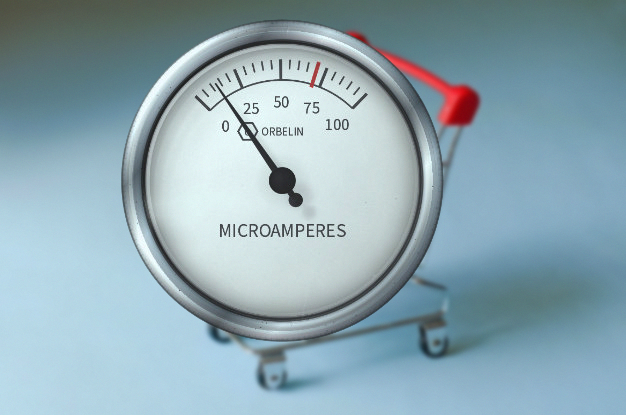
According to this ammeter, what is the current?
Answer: 12.5 µA
